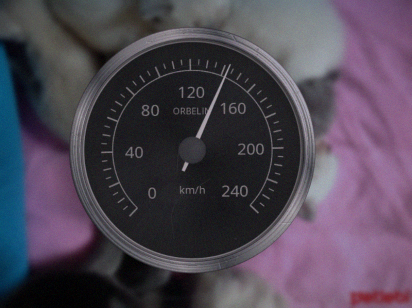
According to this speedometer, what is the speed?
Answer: 142.5 km/h
